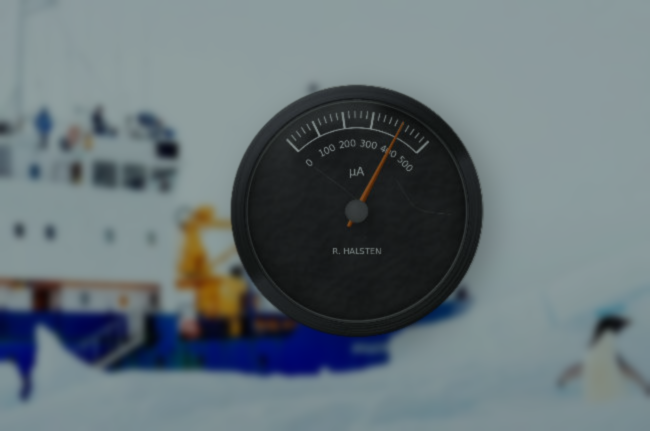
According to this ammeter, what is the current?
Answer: 400 µA
